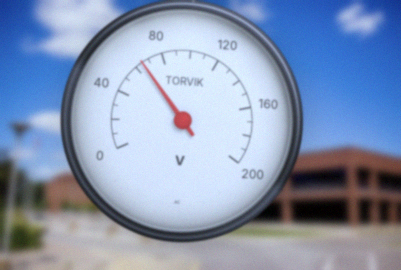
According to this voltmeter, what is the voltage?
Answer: 65 V
